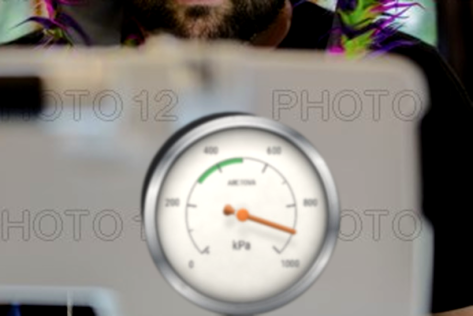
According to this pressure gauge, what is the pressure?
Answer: 900 kPa
